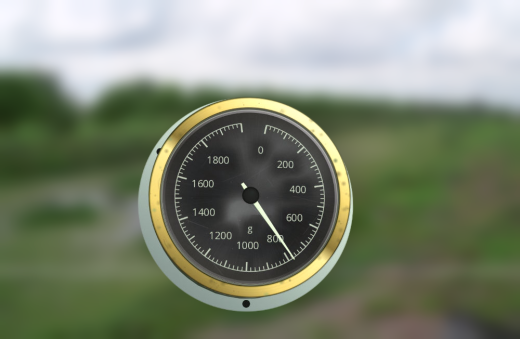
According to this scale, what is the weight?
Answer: 780 g
